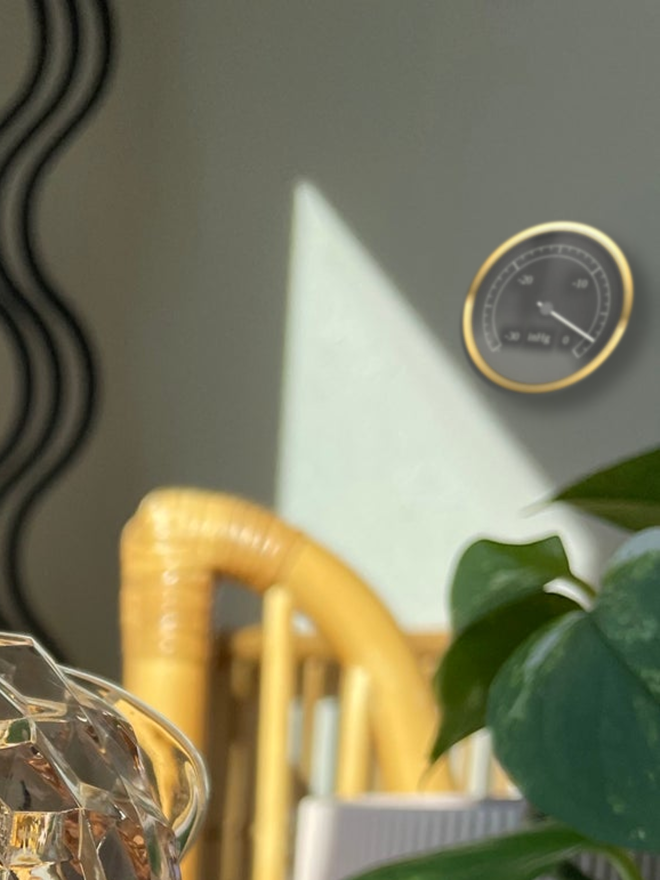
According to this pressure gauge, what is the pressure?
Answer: -2 inHg
